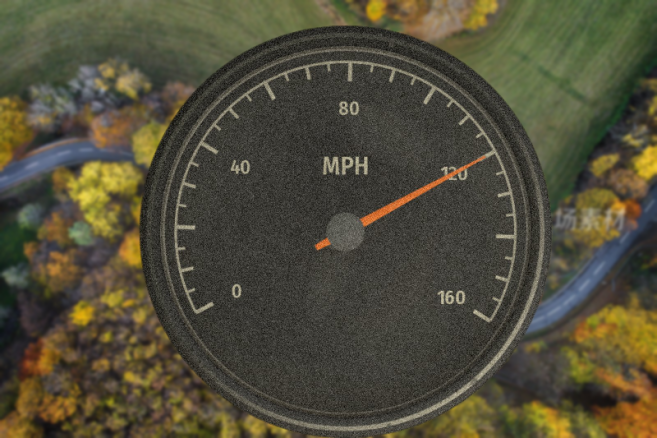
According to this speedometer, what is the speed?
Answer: 120 mph
